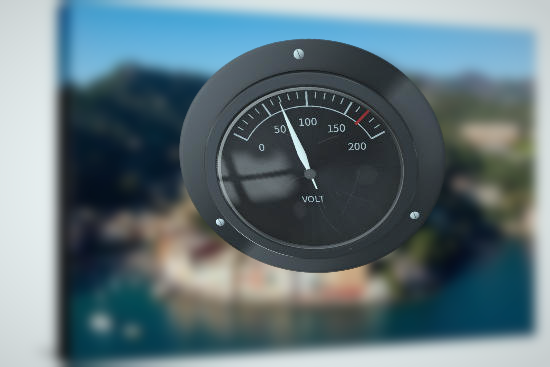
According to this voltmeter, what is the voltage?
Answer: 70 V
